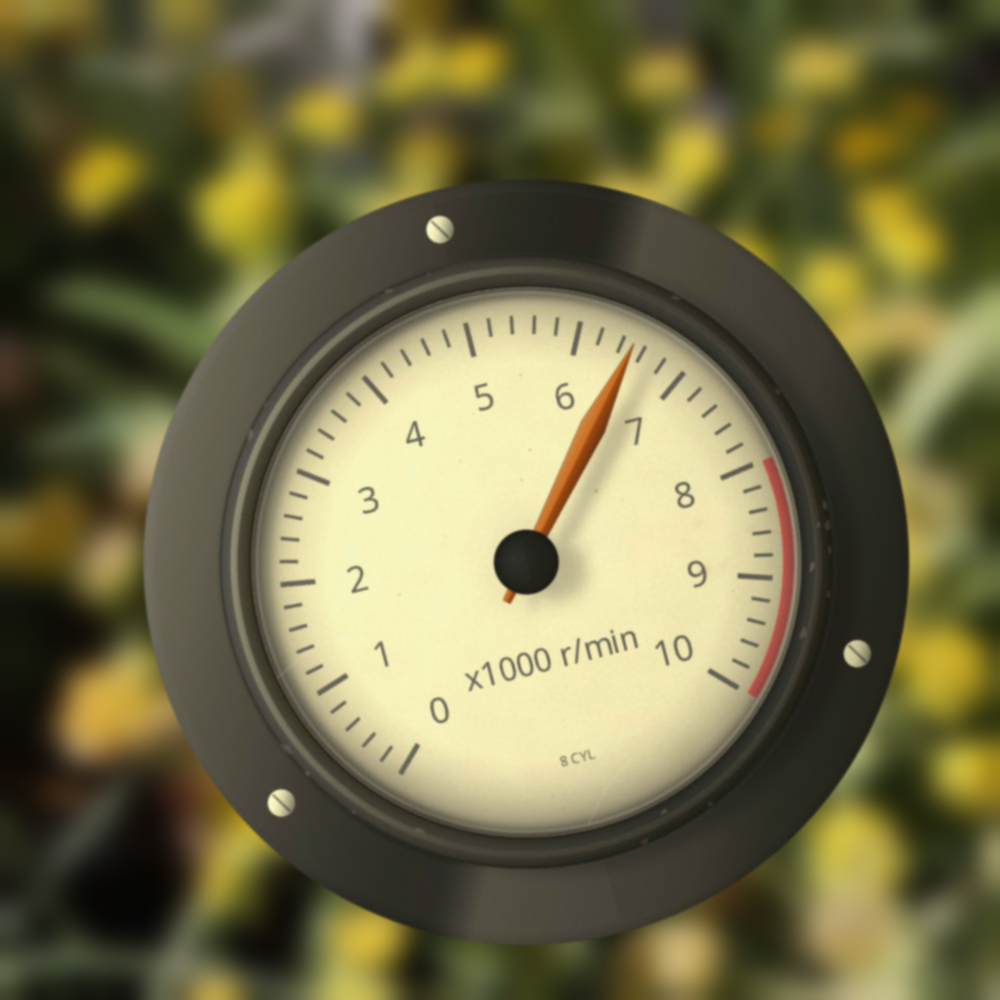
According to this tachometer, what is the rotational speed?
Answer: 6500 rpm
